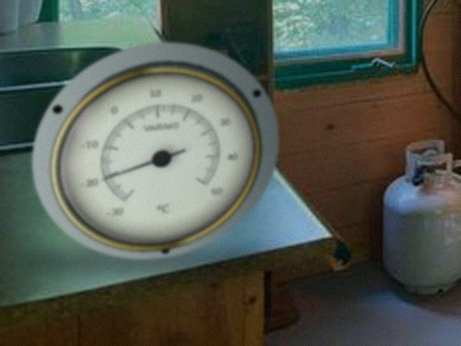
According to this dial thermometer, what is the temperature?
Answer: -20 °C
